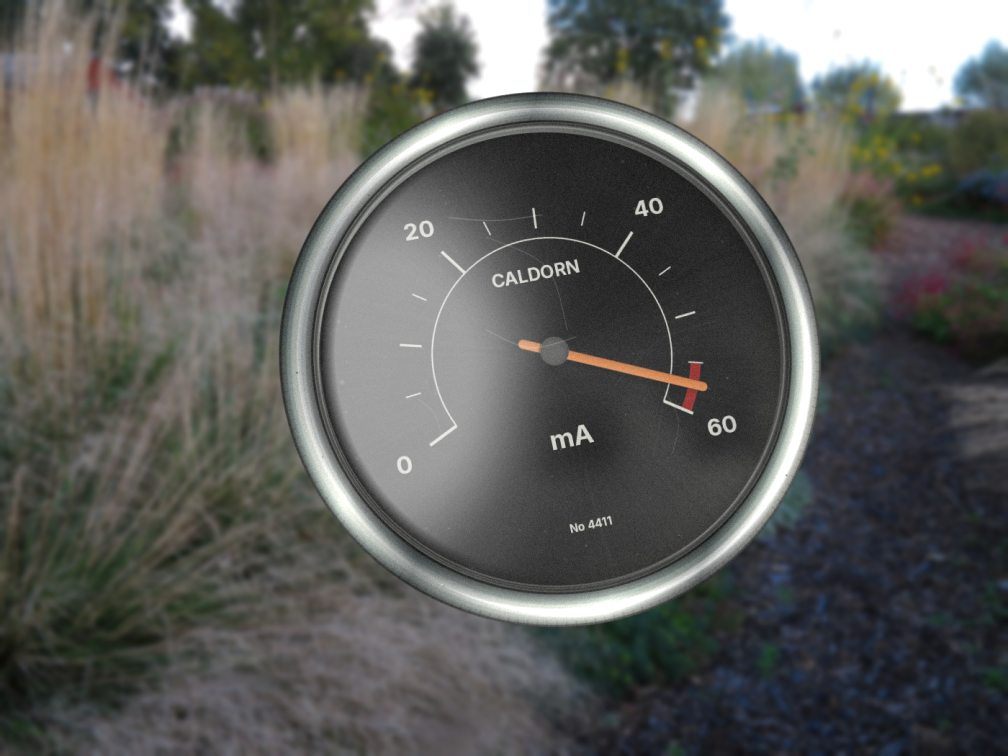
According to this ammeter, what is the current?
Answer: 57.5 mA
